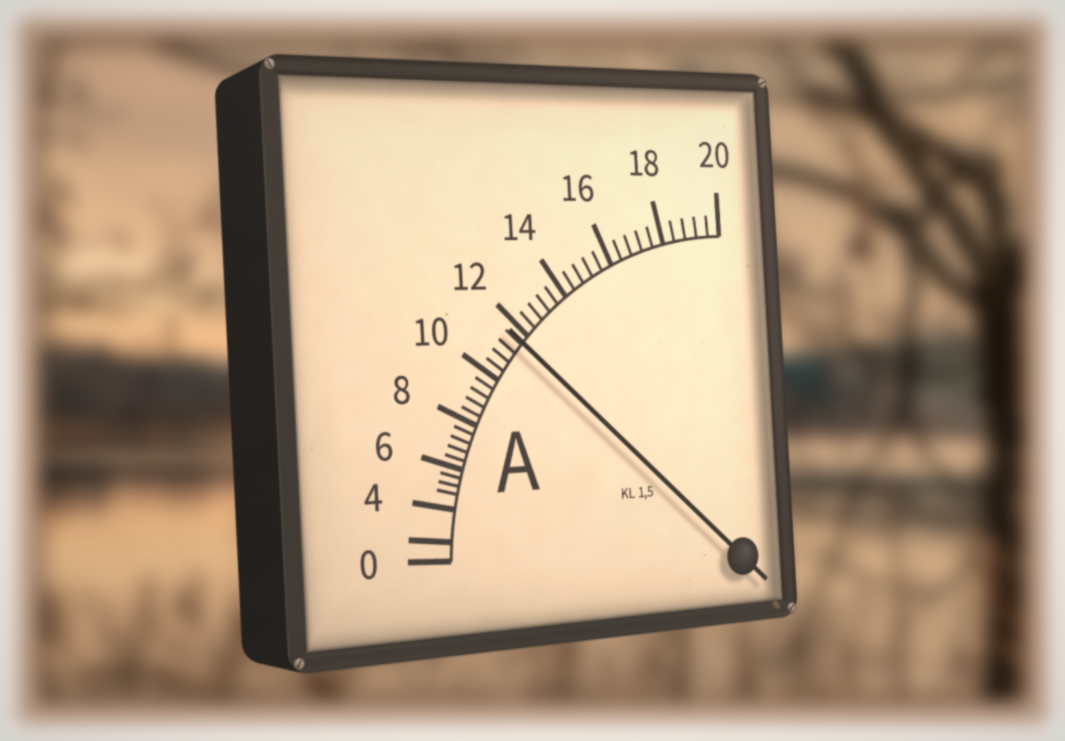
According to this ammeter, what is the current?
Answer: 11.6 A
